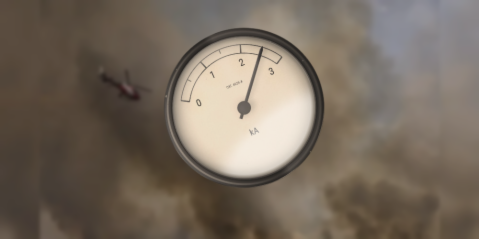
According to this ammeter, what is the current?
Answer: 2.5 kA
